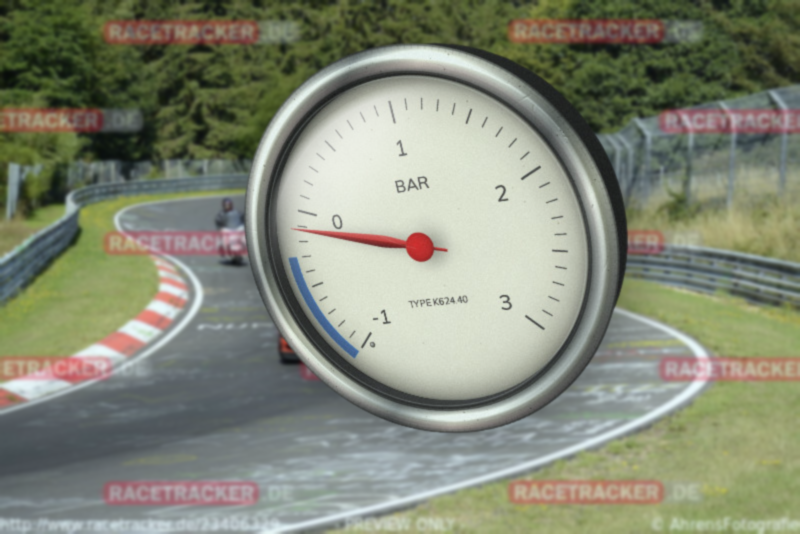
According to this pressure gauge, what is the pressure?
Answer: -0.1 bar
